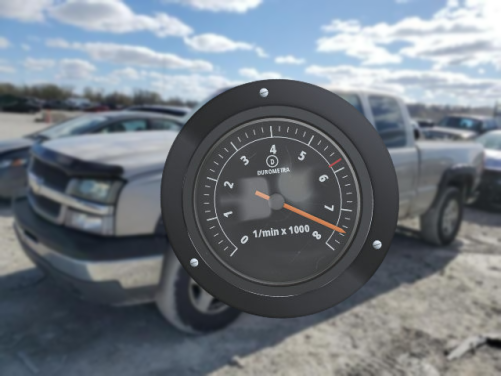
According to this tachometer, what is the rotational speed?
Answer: 7500 rpm
